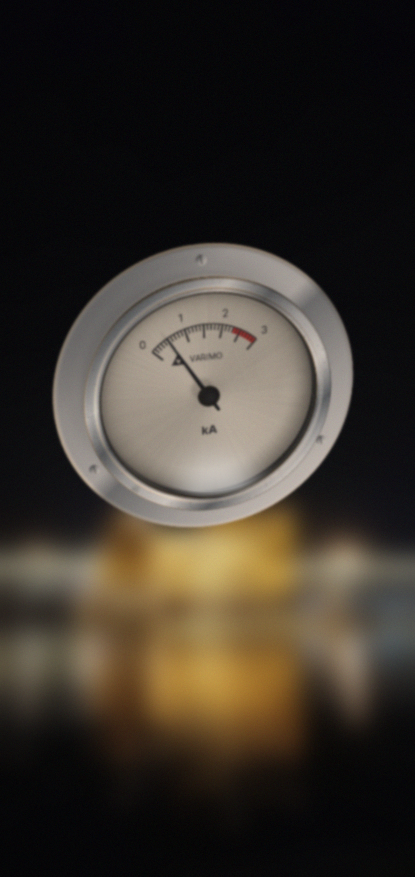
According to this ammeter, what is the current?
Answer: 0.5 kA
